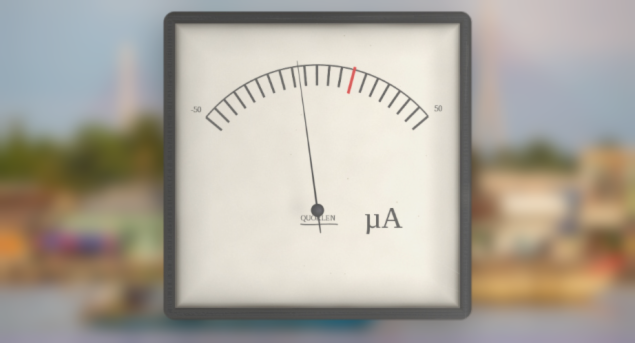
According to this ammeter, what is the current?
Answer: -7.5 µA
